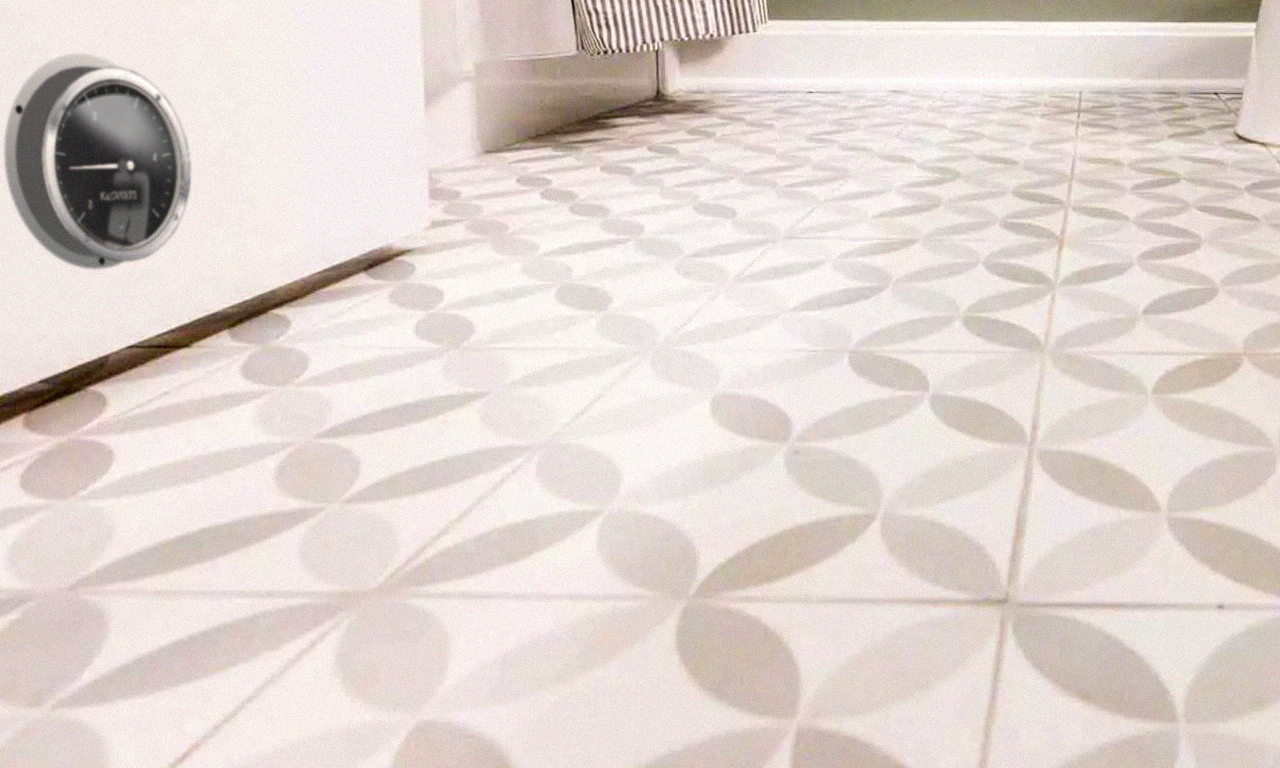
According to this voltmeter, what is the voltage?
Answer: 0.8 kV
